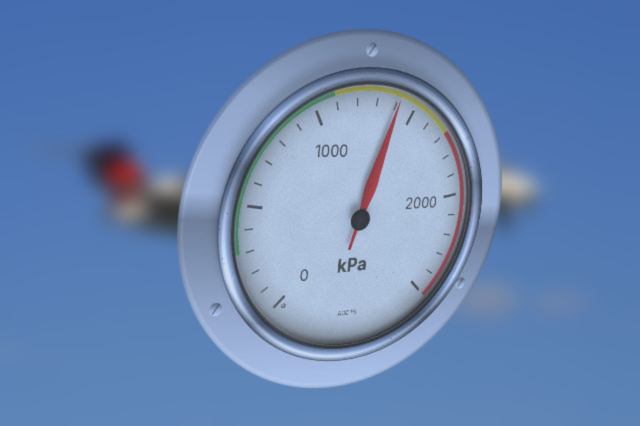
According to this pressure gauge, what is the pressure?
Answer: 1400 kPa
